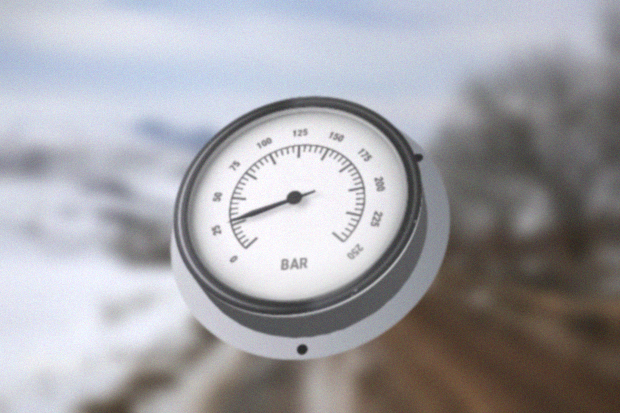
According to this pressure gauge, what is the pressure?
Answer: 25 bar
